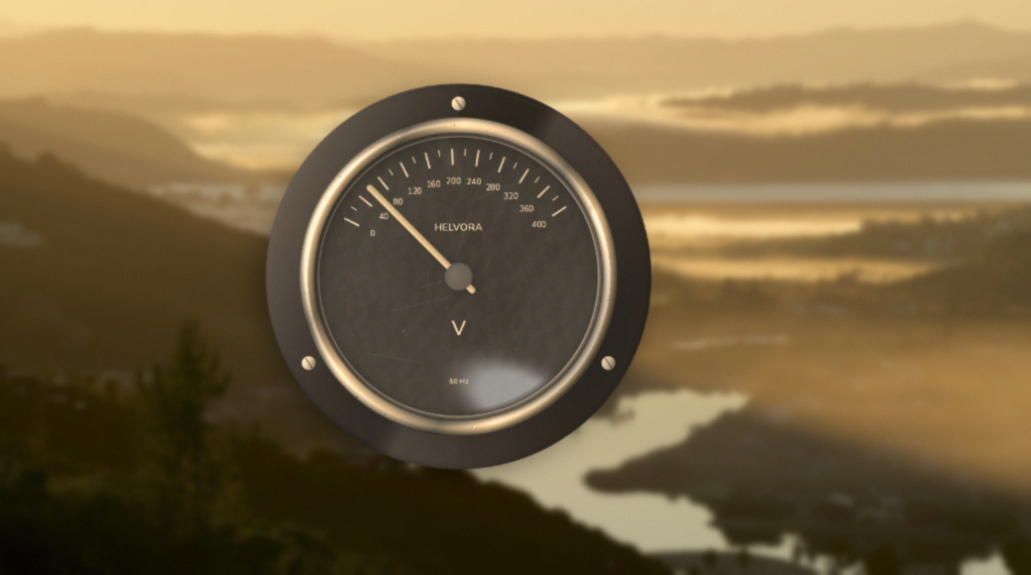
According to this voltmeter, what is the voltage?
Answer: 60 V
